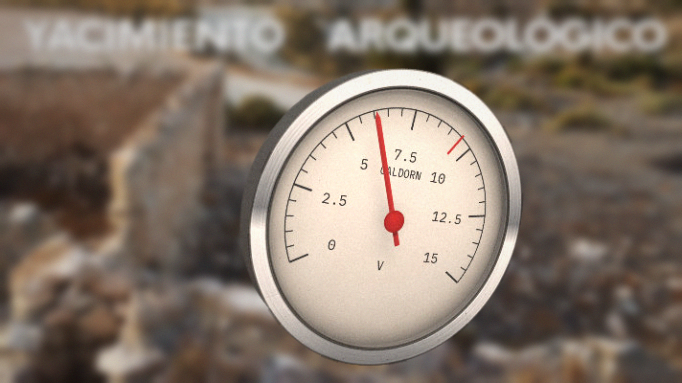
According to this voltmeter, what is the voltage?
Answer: 6 V
